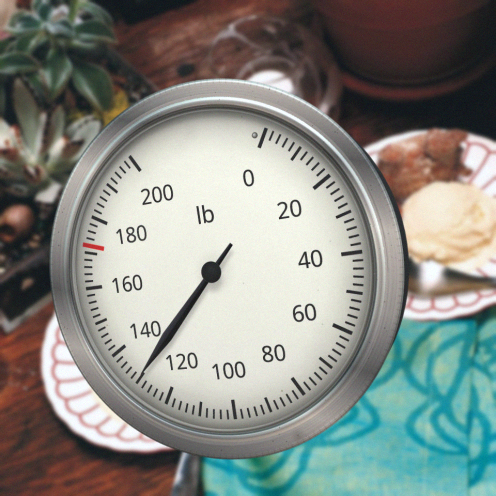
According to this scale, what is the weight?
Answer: 130 lb
